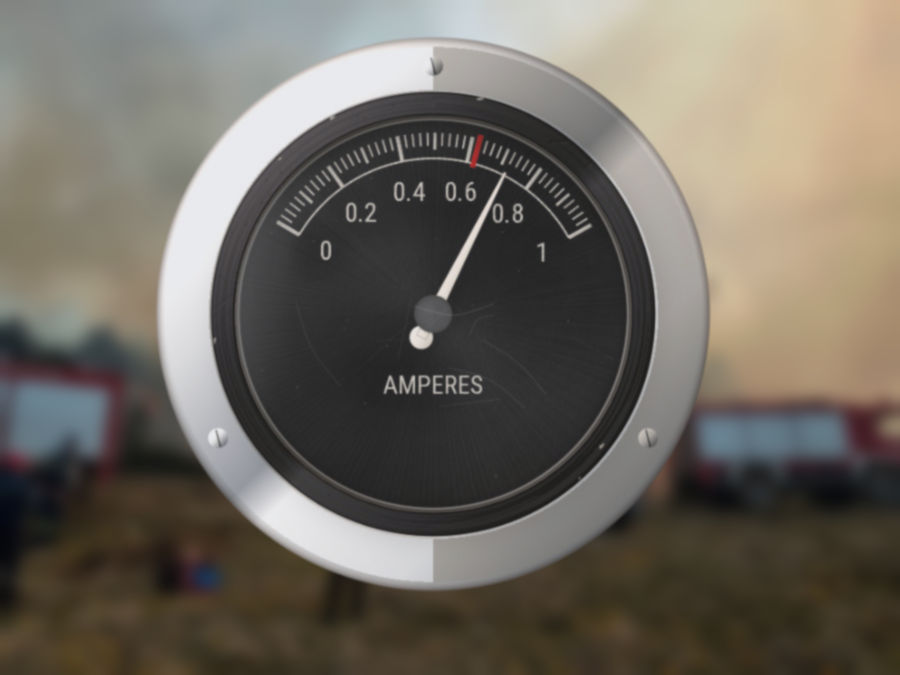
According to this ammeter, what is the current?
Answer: 0.72 A
